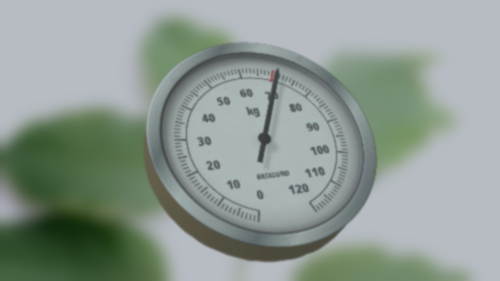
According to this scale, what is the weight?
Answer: 70 kg
